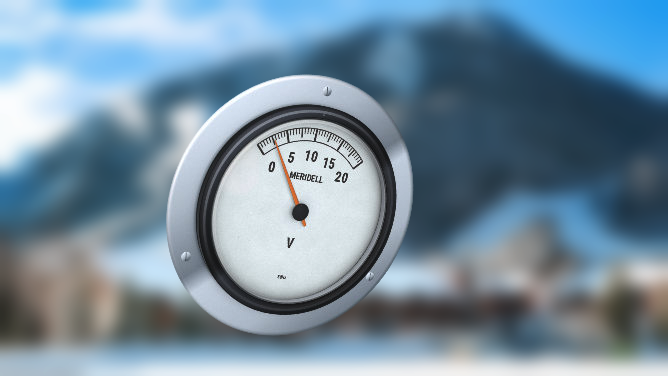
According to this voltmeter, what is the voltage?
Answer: 2.5 V
